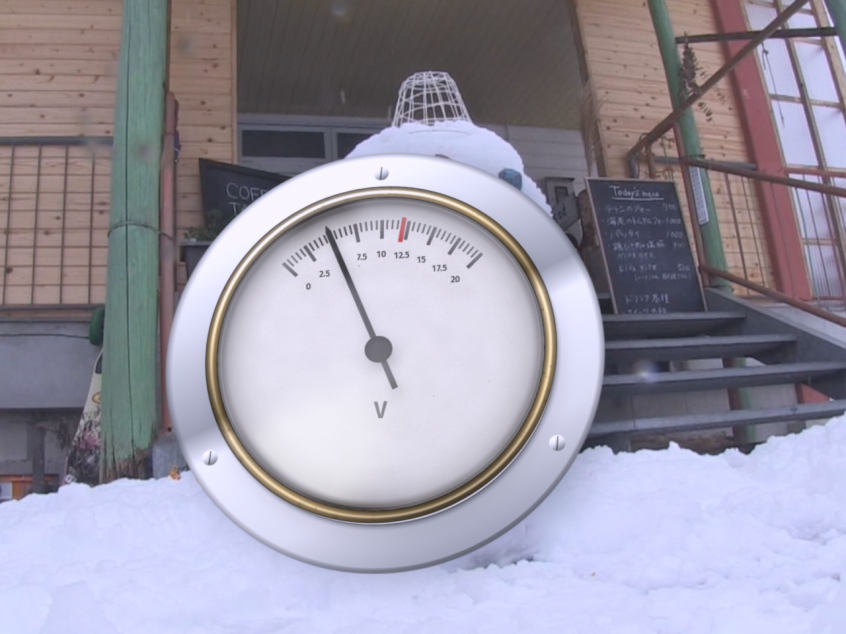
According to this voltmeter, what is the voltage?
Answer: 5 V
